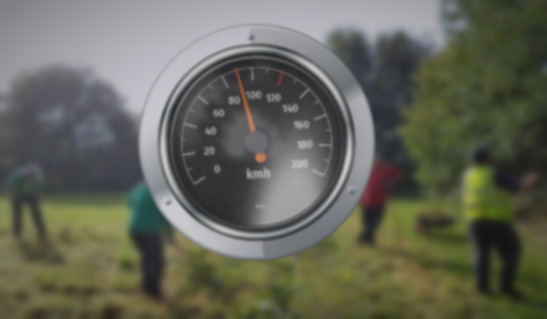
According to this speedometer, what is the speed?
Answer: 90 km/h
